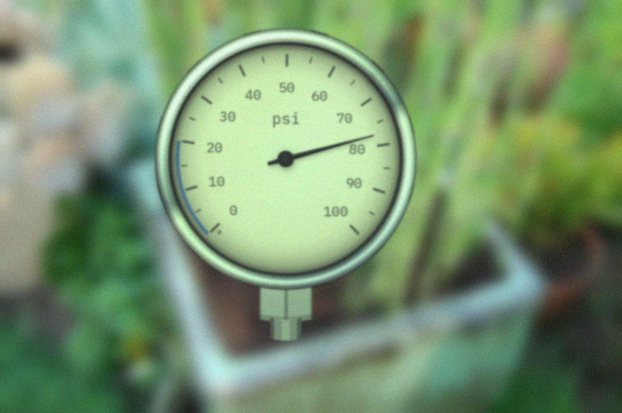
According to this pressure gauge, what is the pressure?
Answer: 77.5 psi
